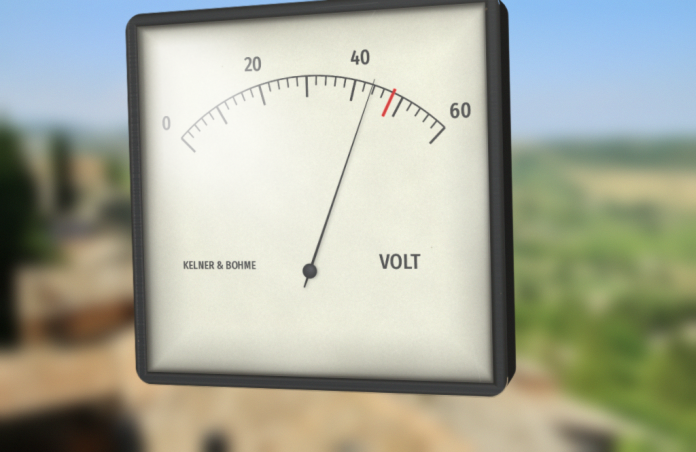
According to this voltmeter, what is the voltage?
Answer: 44 V
